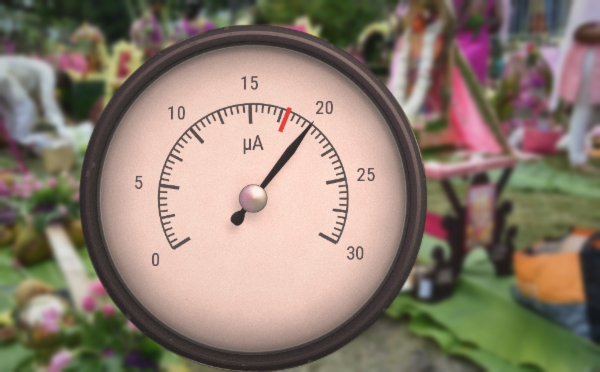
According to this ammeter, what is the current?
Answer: 20 µA
